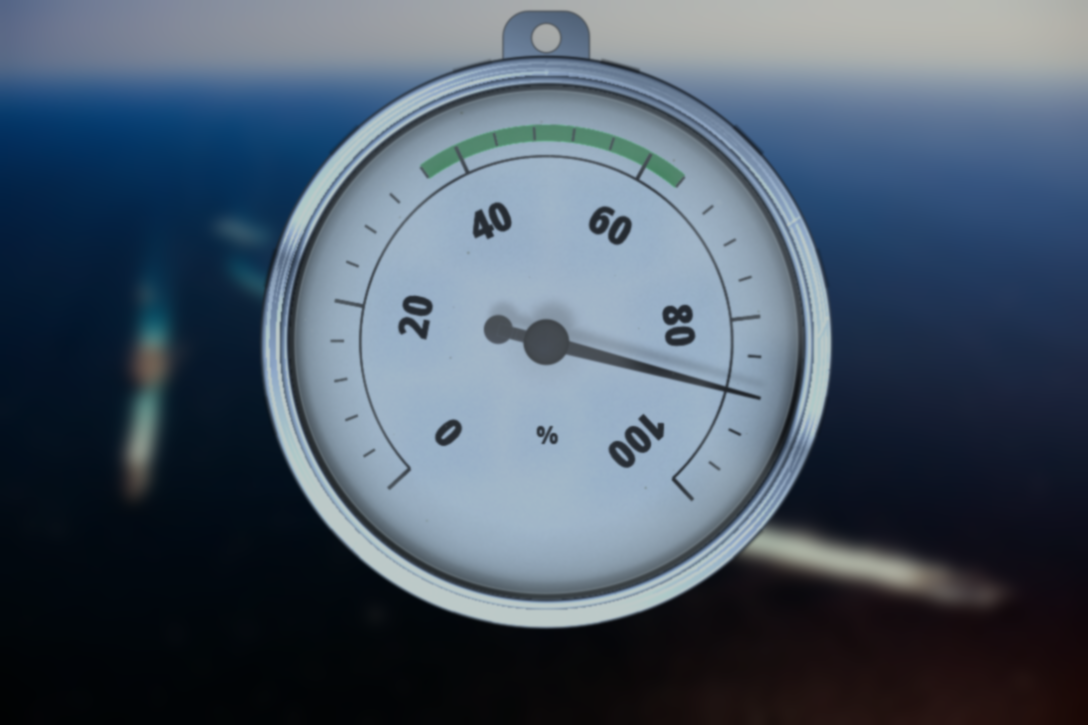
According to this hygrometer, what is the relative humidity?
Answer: 88 %
